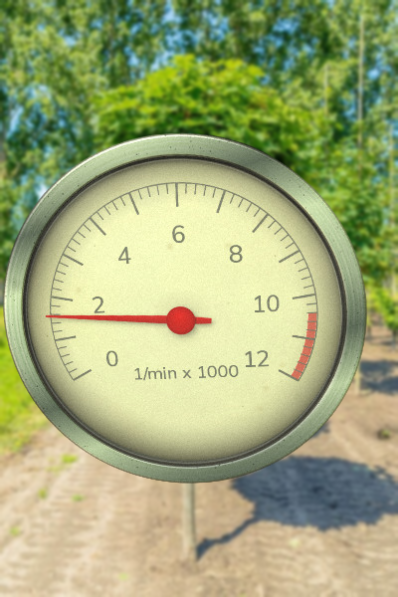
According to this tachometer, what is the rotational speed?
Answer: 1600 rpm
